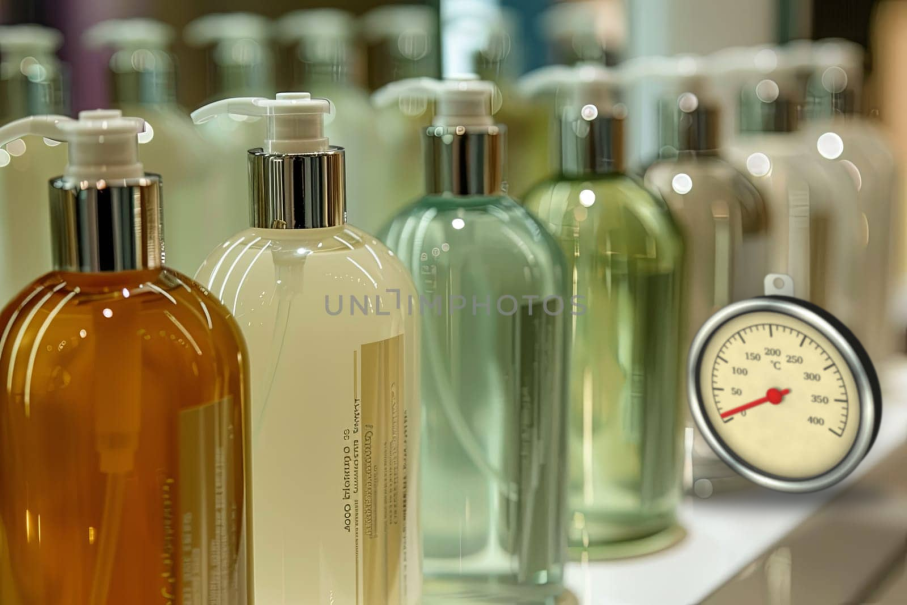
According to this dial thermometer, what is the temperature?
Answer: 10 °C
